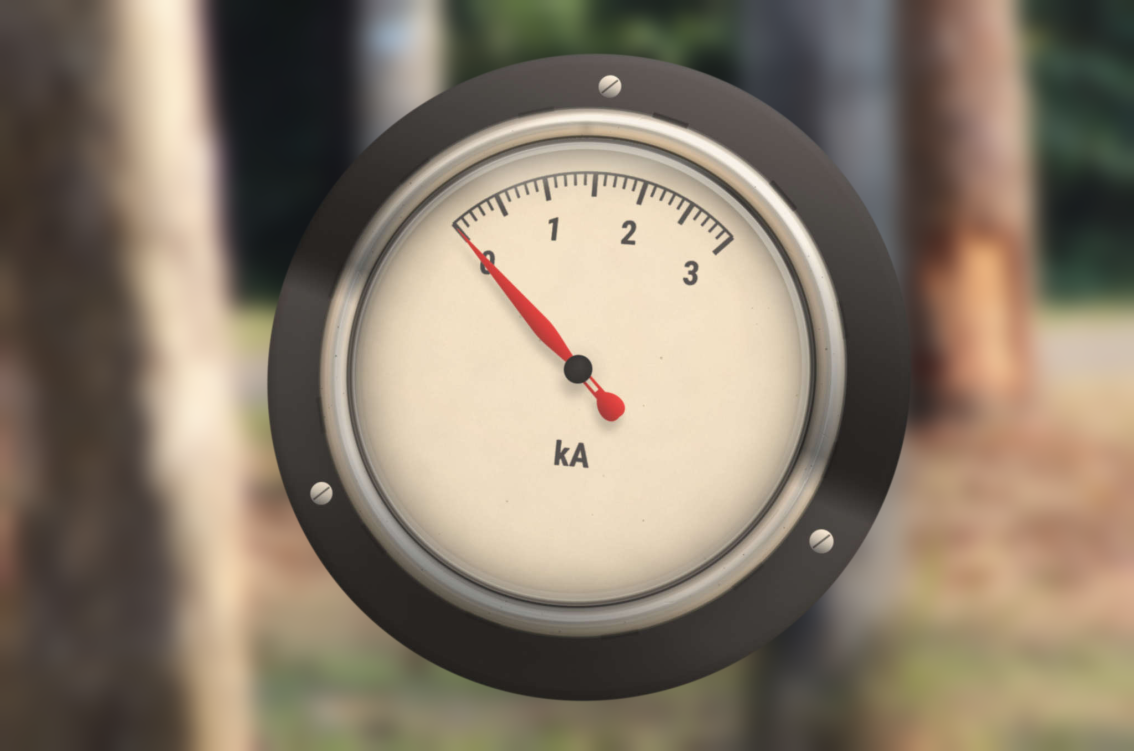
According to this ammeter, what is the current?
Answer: 0 kA
